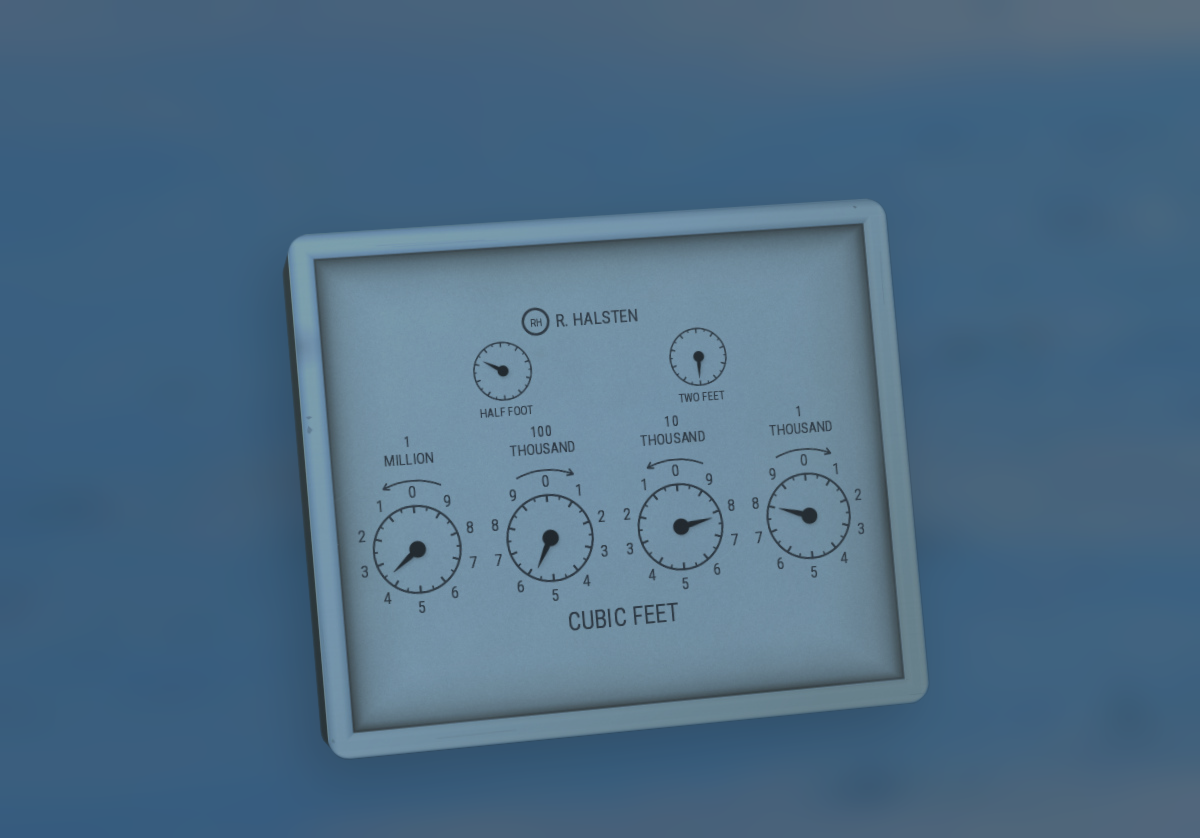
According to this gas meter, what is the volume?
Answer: 357800 ft³
